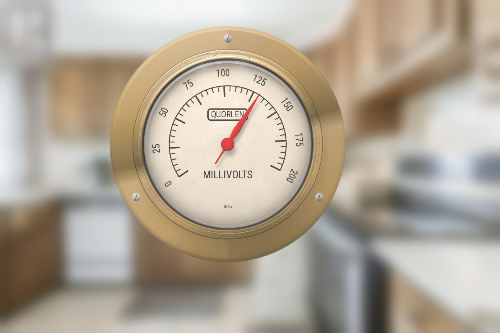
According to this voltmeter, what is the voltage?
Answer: 130 mV
